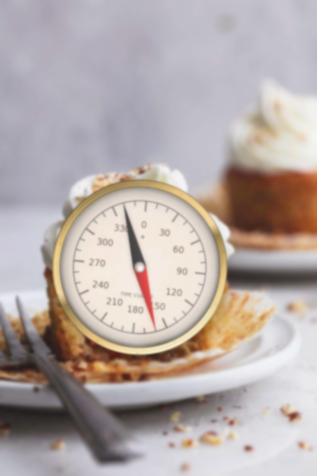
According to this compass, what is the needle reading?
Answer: 160 °
